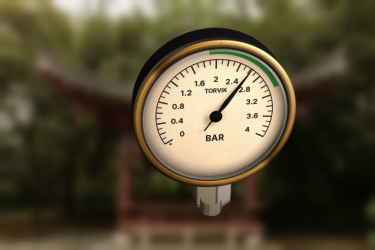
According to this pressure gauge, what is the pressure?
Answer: 2.6 bar
